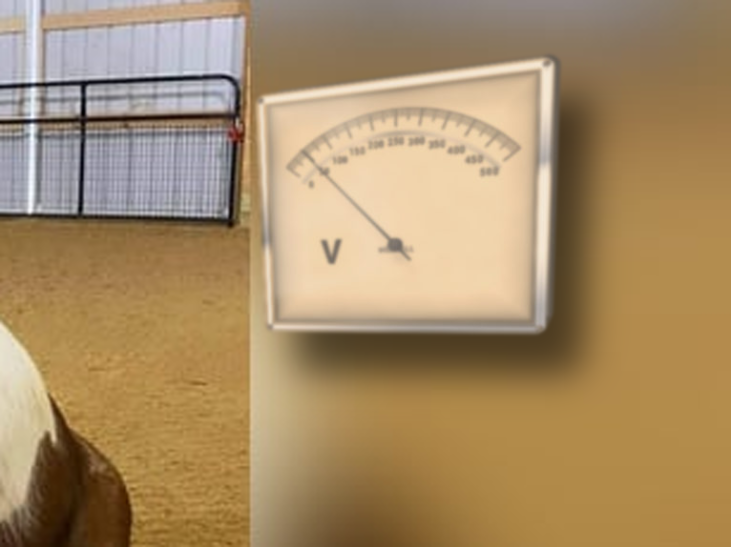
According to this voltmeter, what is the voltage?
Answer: 50 V
